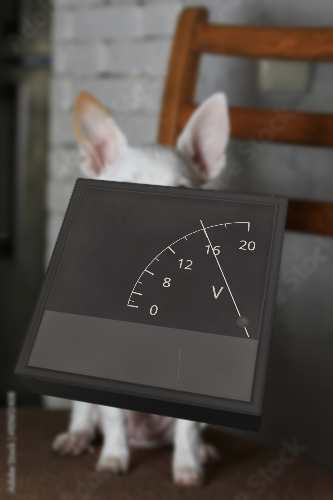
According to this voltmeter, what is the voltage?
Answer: 16 V
